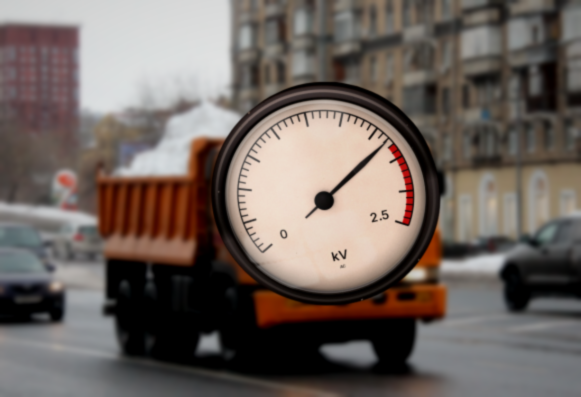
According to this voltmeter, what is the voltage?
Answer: 1.85 kV
